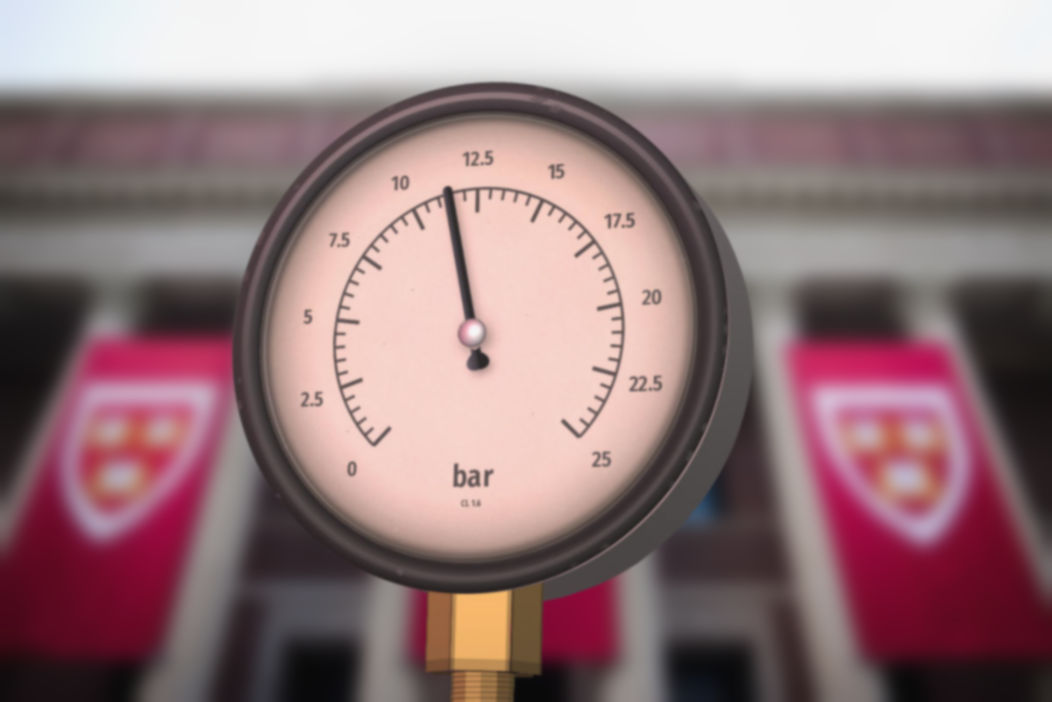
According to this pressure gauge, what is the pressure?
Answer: 11.5 bar
